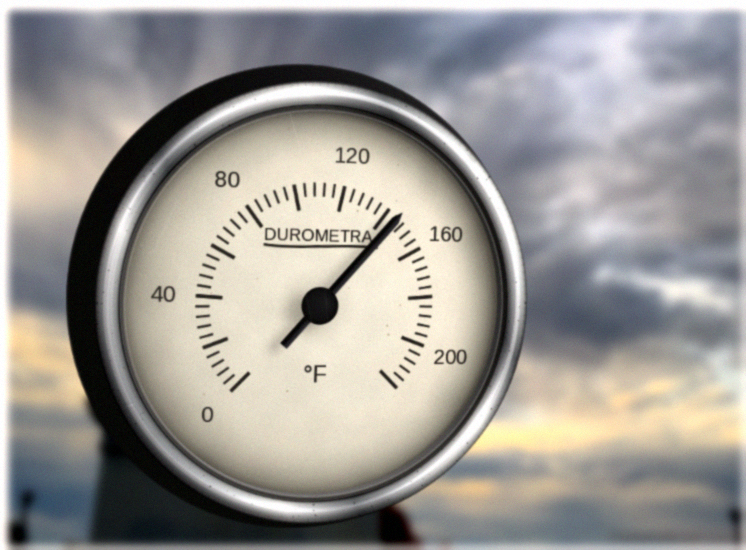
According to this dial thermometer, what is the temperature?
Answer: 144 °F
